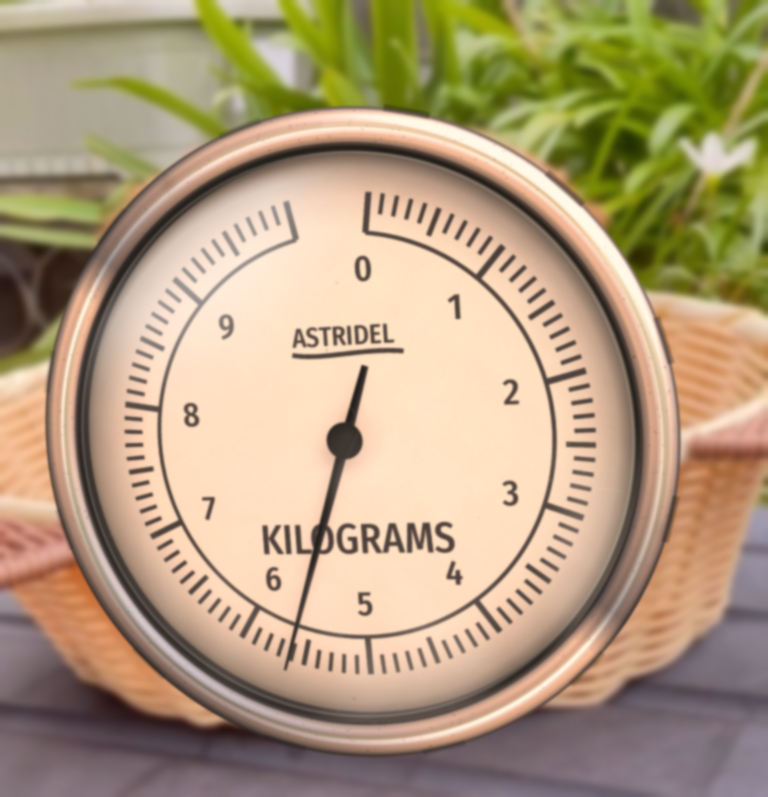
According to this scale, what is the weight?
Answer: 5.6 kg
